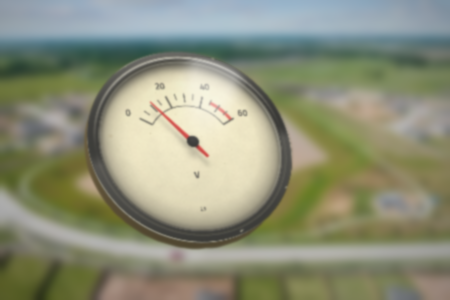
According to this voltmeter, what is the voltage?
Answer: 10 V
